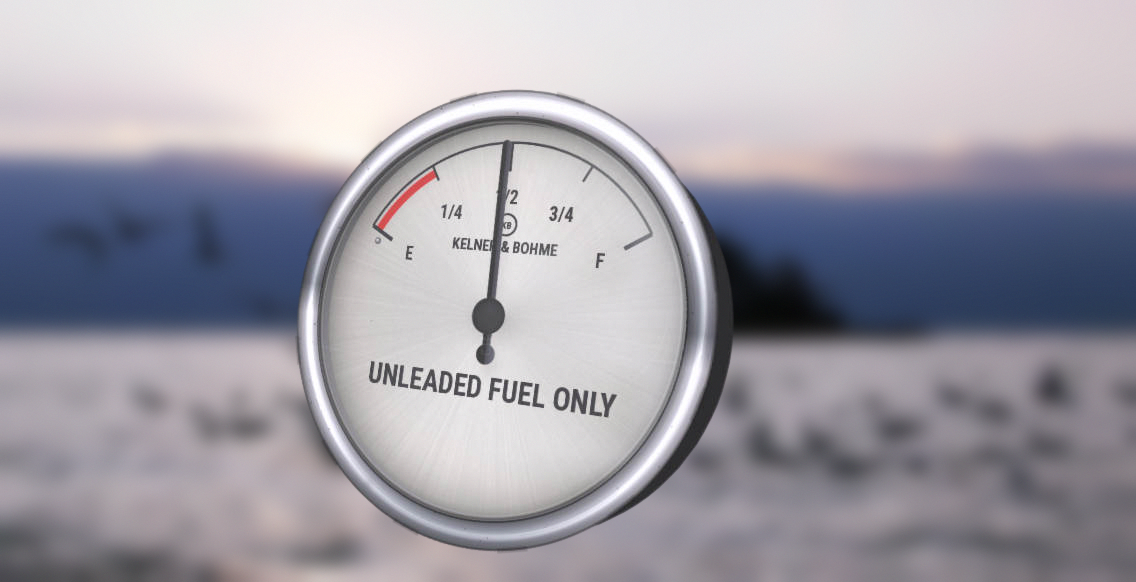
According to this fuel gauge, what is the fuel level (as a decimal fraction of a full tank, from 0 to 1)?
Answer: 0.5
